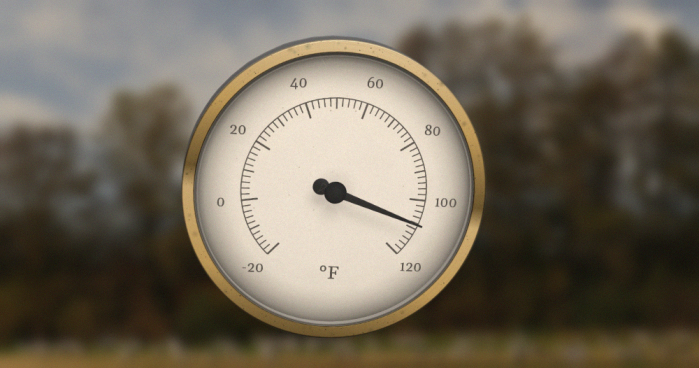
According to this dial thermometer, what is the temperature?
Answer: 108 °F
